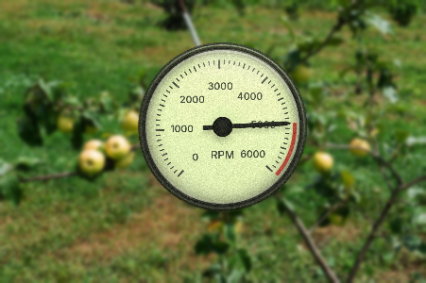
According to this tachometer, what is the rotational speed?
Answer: 5000 rpm
